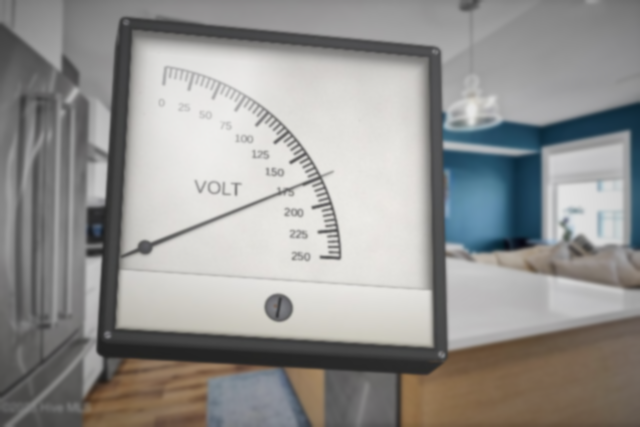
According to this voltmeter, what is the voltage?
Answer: 175 V
